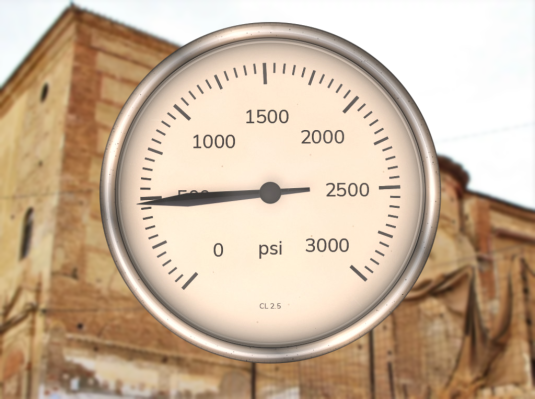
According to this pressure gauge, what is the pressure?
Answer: 475 psi
